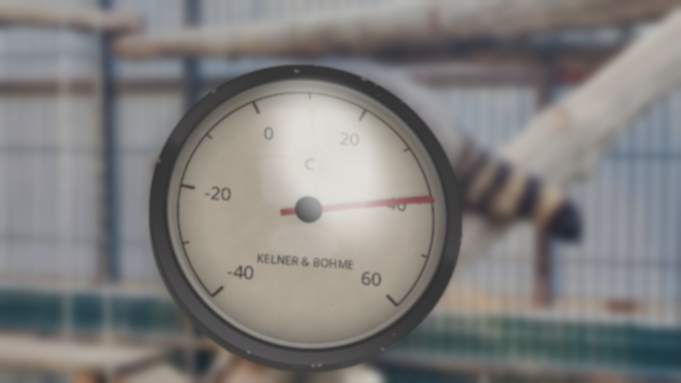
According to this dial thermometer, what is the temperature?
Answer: 40 °C
